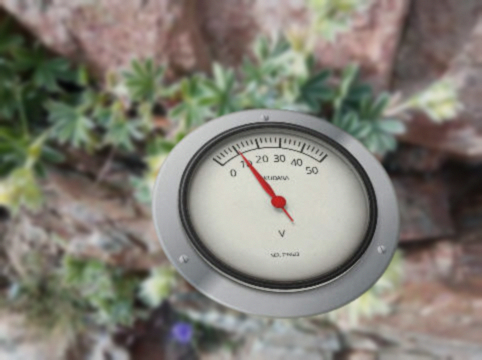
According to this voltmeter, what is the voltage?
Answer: 10 V
